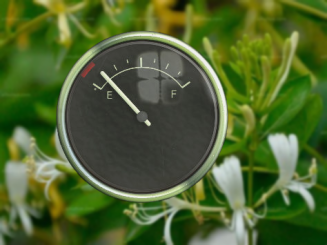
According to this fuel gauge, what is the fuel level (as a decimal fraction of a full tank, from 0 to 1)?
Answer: 0.125
